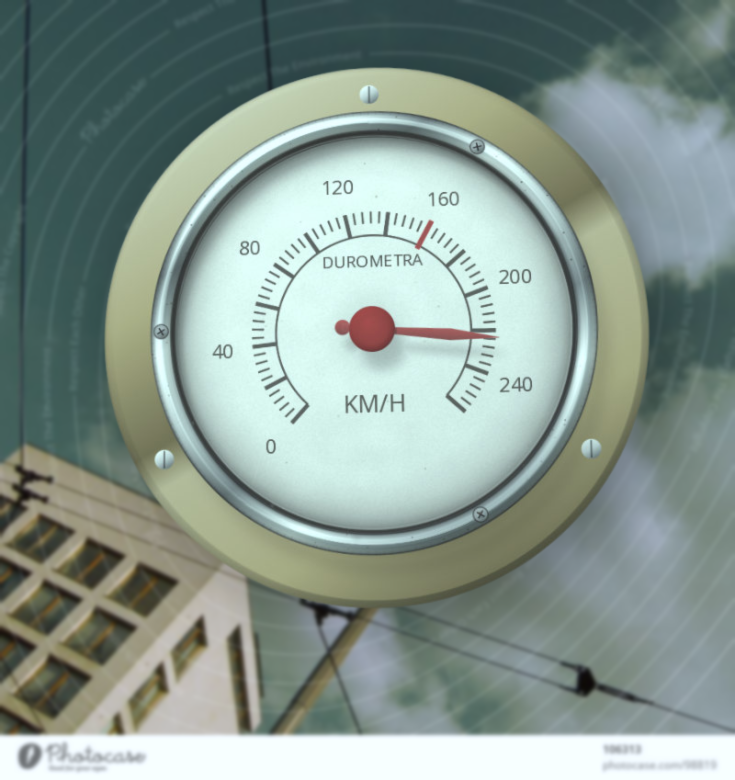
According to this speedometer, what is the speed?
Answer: 224 km/h
